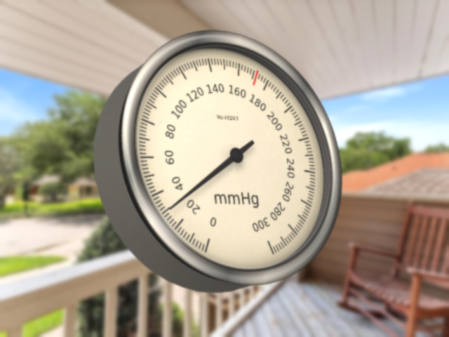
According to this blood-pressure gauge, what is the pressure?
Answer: 30 mmHg
